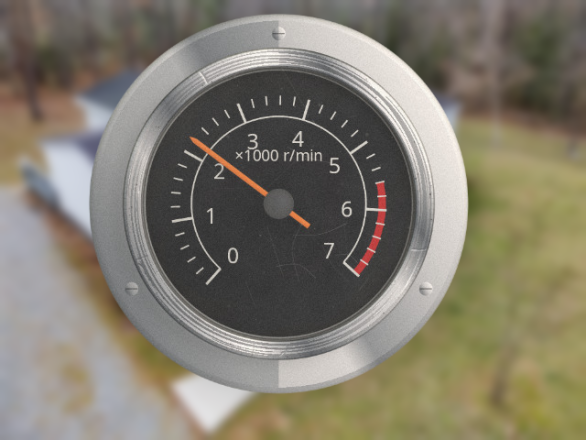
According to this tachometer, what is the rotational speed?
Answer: 2200 rpm
